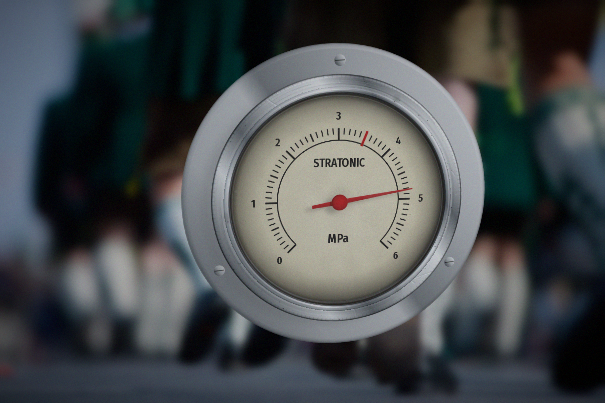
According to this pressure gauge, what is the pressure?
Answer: 4.8 MPa
